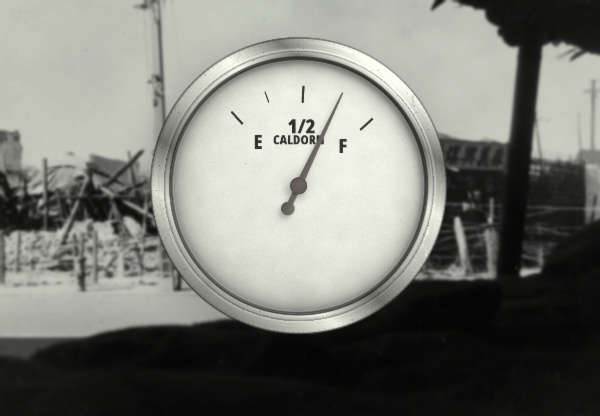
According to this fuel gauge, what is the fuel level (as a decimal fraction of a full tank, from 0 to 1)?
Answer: 0.75
